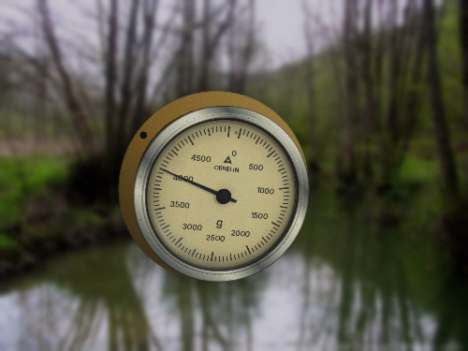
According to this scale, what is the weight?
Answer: 4000 g
